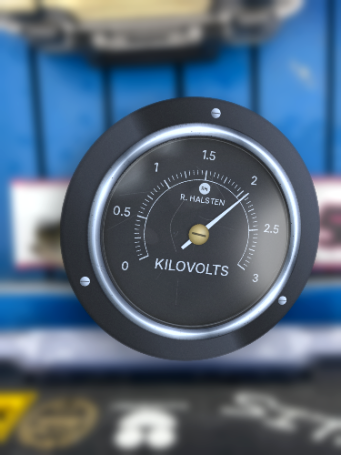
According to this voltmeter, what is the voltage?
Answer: 2.05 kV
